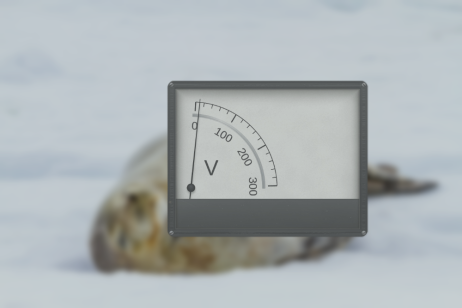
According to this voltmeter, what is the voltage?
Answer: 10 V
